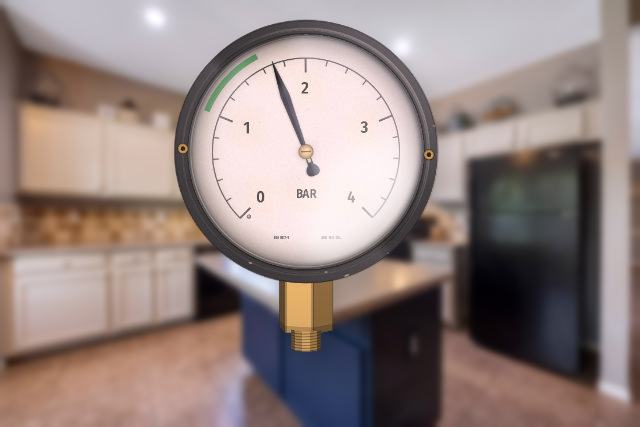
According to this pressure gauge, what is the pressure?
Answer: 1.7 bar
